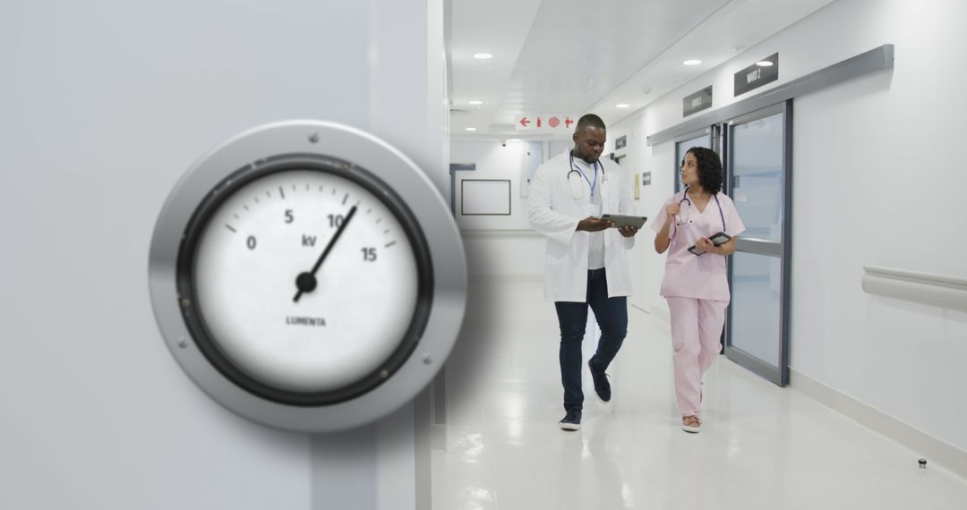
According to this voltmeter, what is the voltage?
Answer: 11 kV
